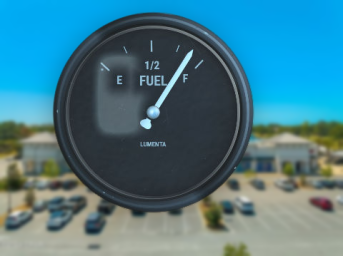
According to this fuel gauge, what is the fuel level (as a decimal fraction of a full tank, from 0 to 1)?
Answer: 0.875
